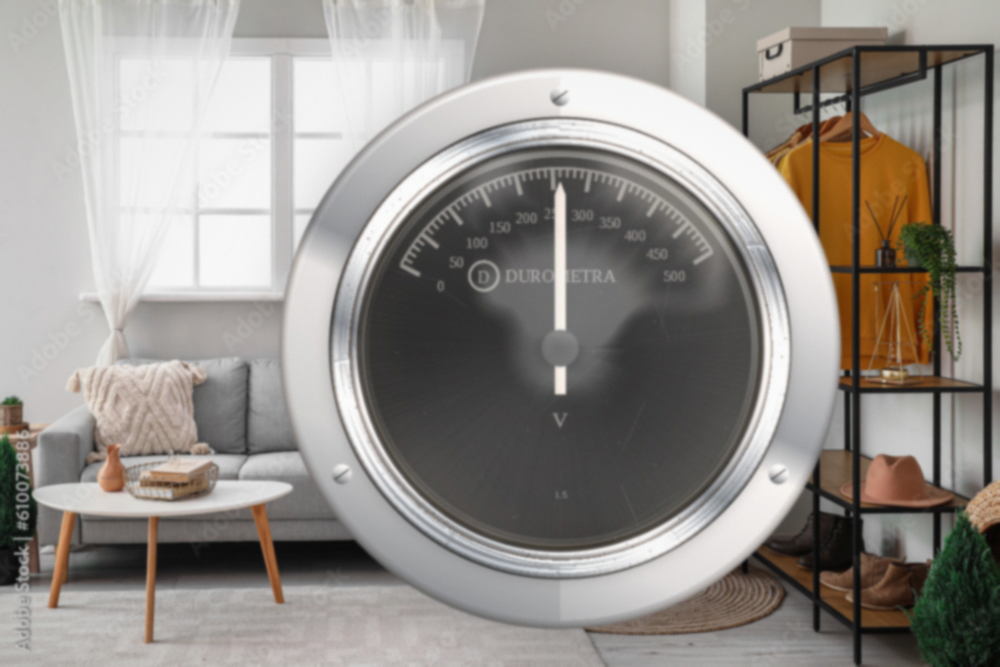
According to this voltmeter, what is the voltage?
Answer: 260 V
